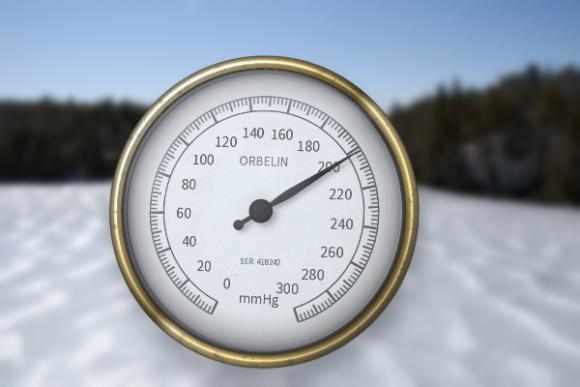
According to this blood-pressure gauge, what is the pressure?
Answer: 202 mmHg
